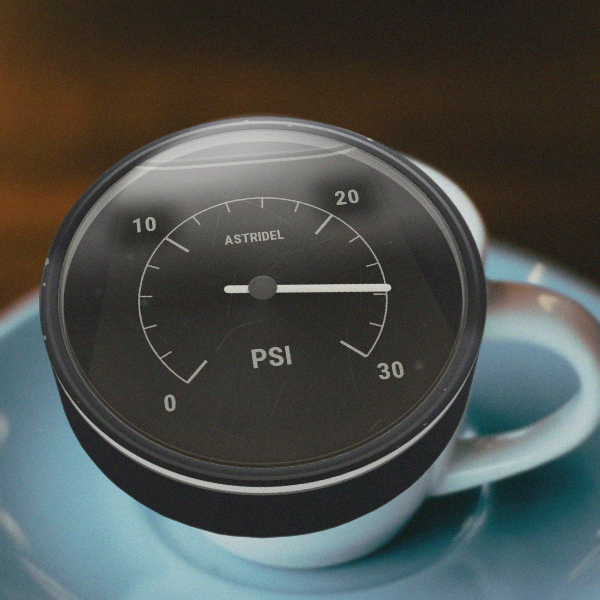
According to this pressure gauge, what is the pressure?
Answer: 26 psi
